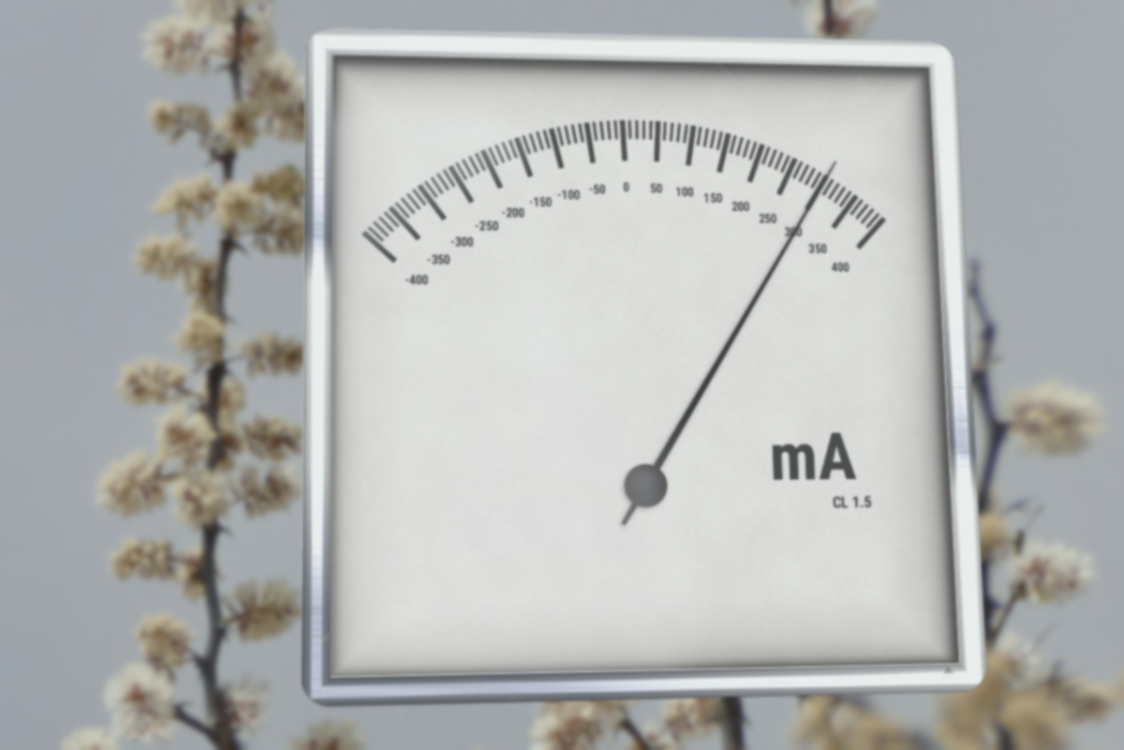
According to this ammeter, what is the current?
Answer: 300 mA
